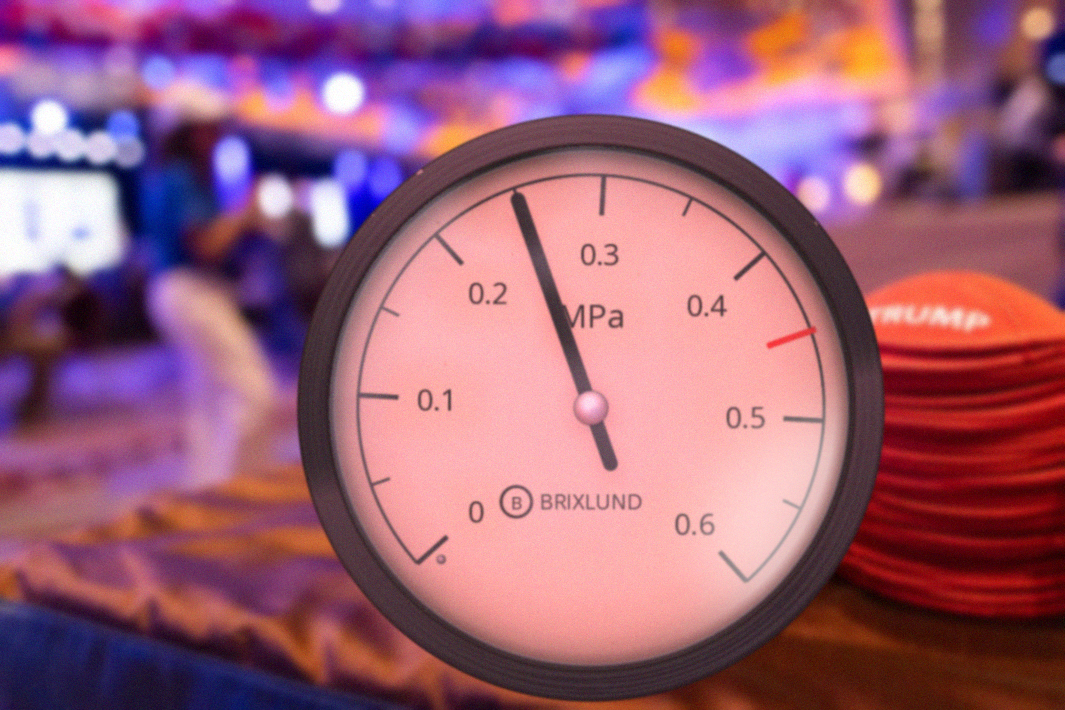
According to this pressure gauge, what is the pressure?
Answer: 0.25 MPa
